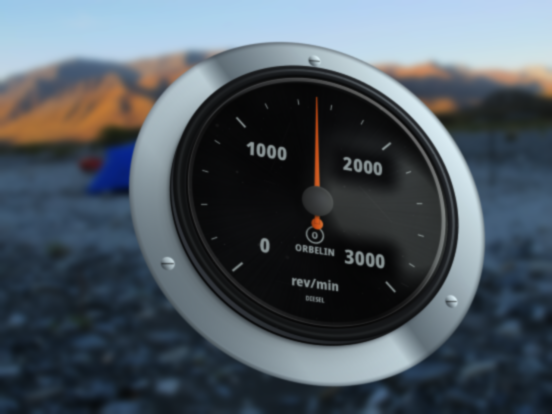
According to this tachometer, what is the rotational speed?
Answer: 1500 rpm
